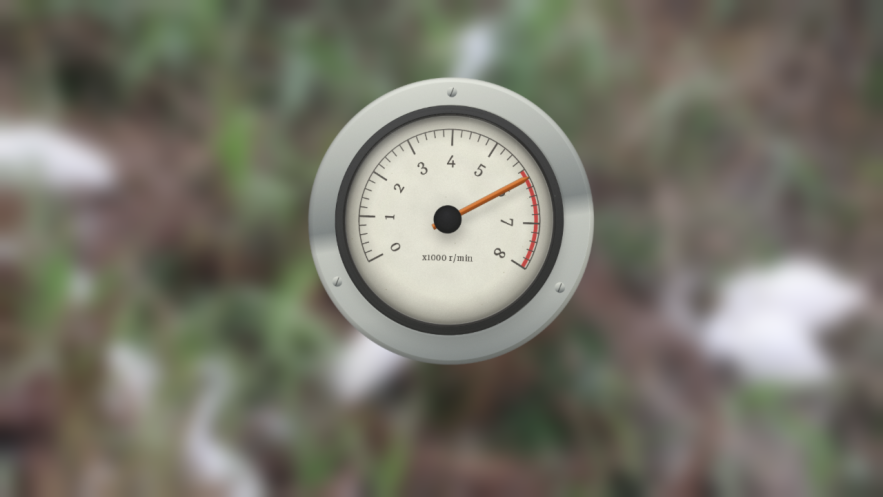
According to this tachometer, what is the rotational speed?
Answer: 6000 rpm
